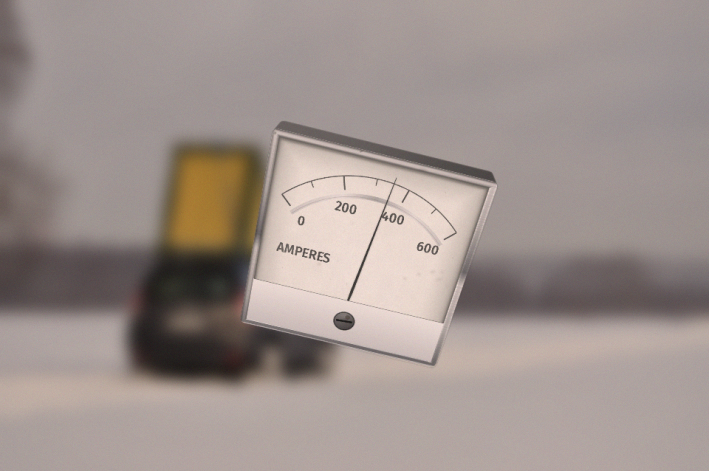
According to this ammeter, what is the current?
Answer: 350 A
